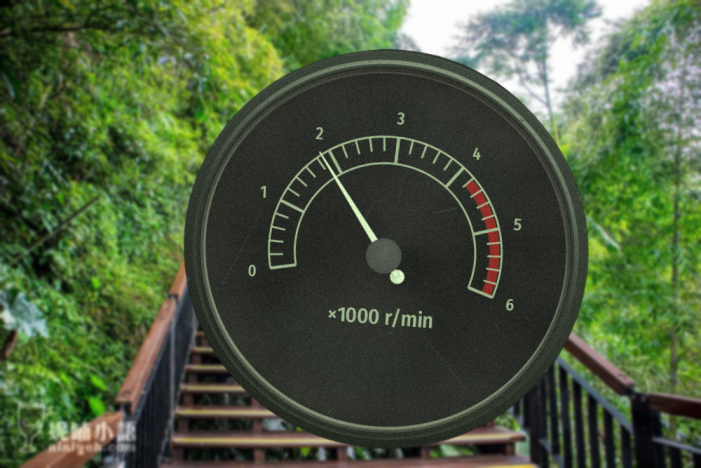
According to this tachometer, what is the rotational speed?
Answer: 1900 rpm
